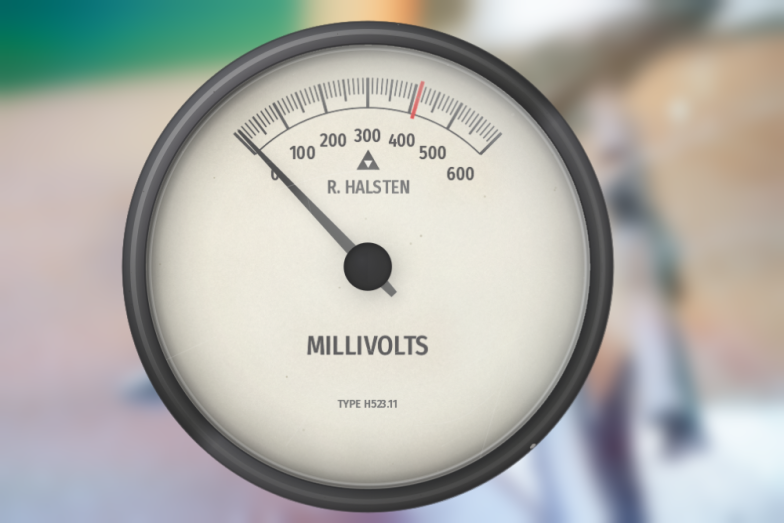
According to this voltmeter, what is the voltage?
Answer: 10 mV
